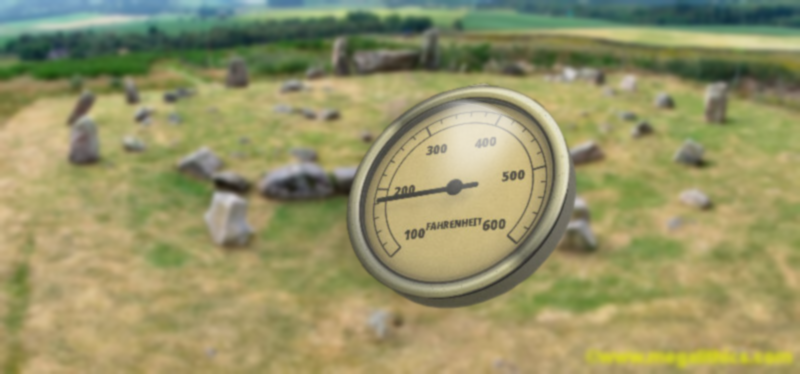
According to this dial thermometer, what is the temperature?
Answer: 180 °F
